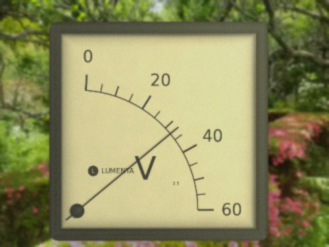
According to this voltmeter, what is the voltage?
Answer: 32.5 V
